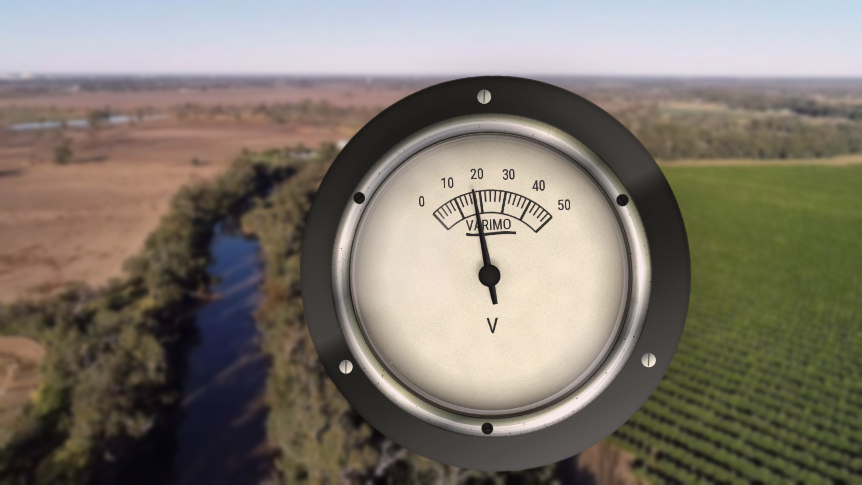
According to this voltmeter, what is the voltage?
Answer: 18 V
